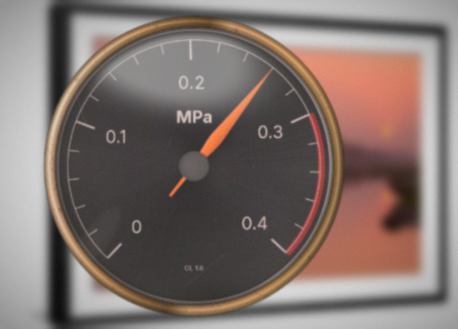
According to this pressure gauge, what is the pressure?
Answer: 0.26 MPa
